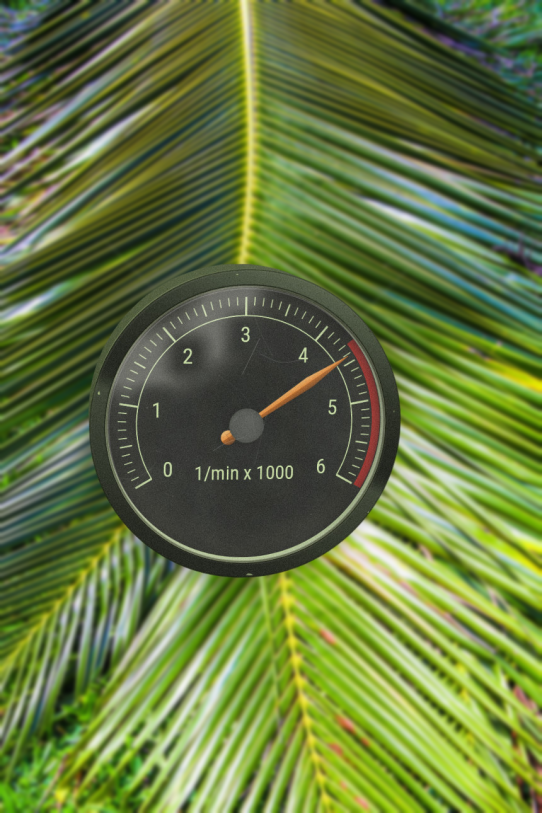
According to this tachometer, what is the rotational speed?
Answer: 4400 rpm
